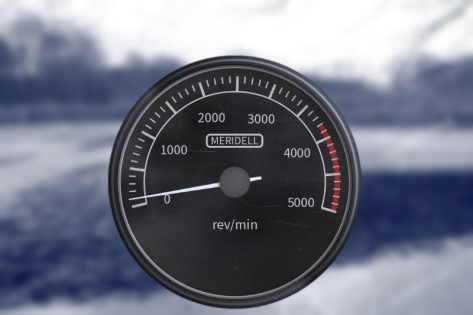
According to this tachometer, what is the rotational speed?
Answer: 100 rpm
